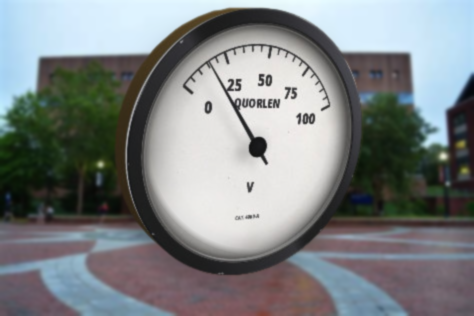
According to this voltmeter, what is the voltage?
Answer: 15 V
